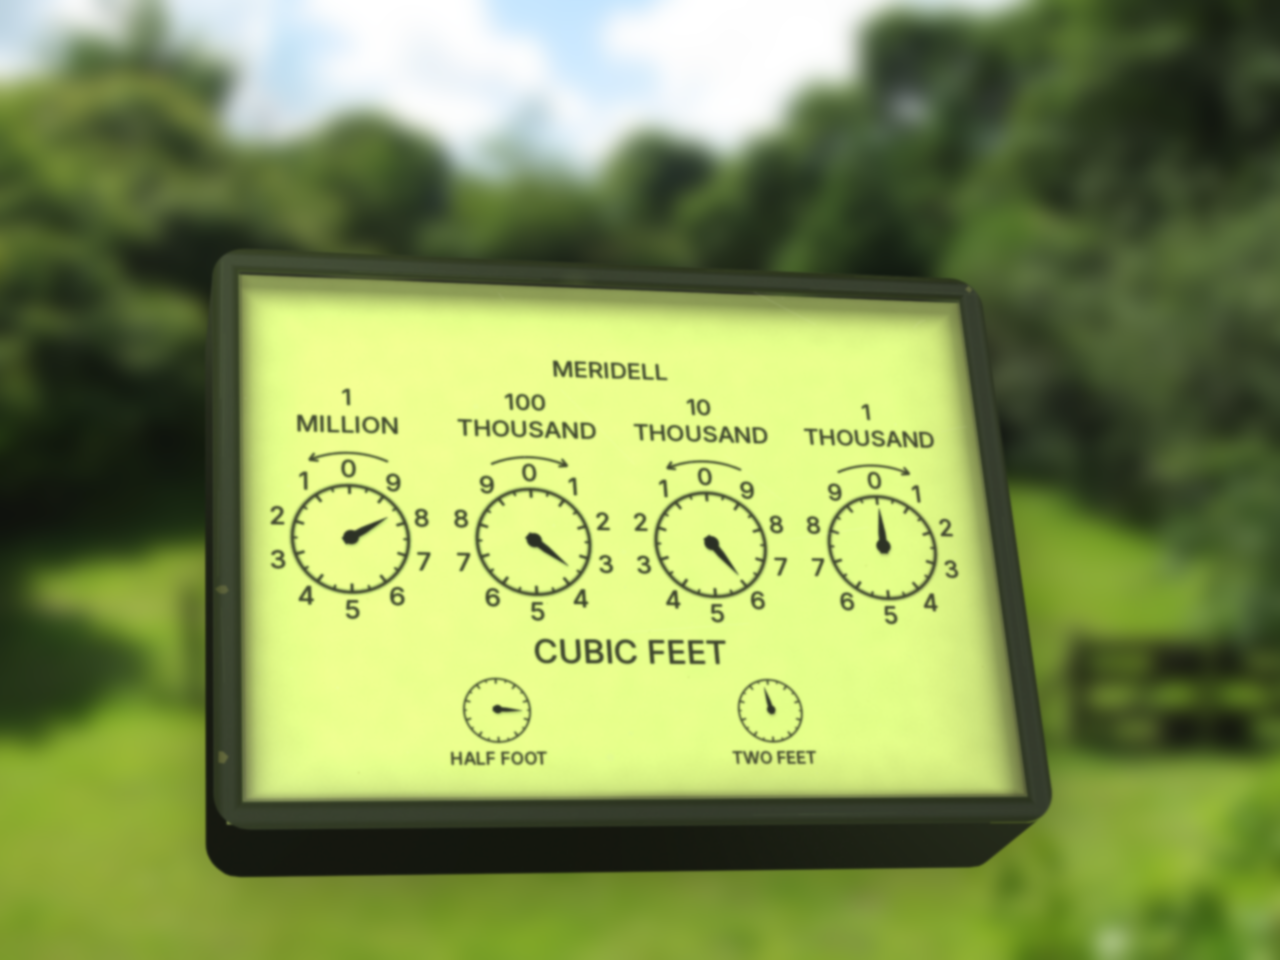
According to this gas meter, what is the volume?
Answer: 836000 ft³
